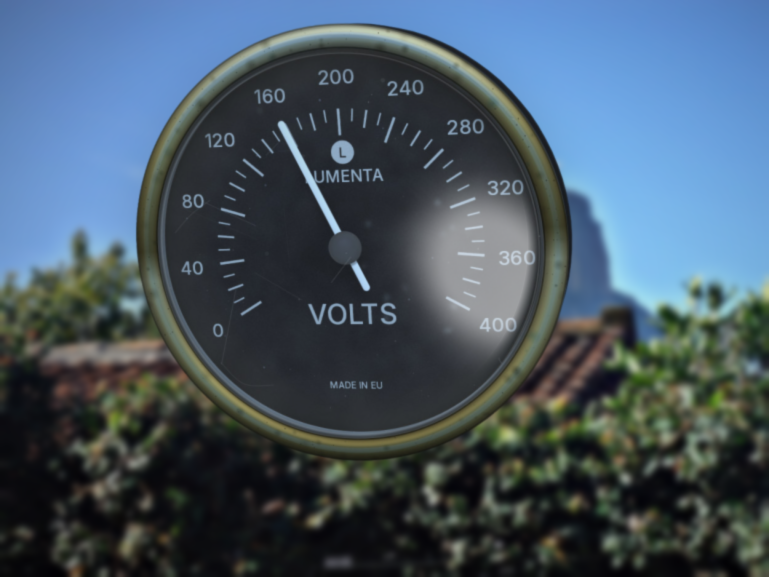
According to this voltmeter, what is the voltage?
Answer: 160 V
